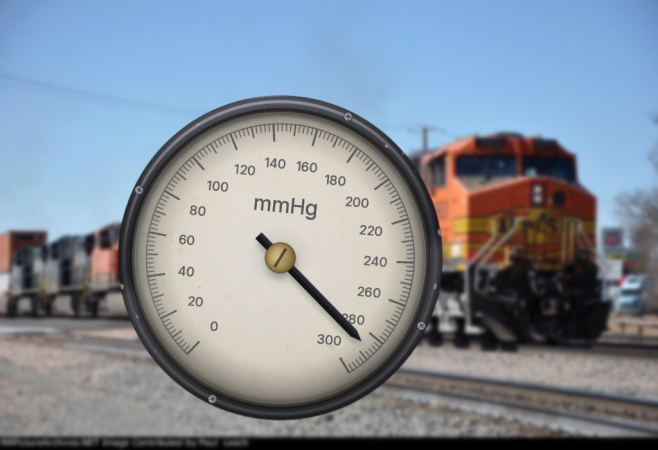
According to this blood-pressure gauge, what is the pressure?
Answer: 286 mmHg
